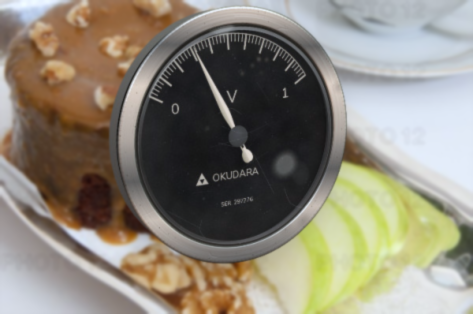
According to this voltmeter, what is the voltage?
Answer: 0.3 V
